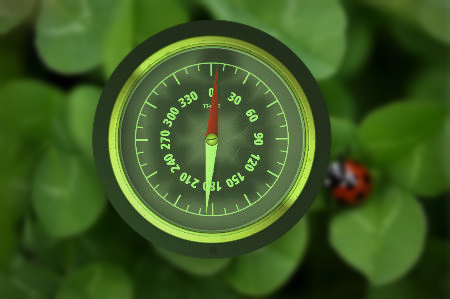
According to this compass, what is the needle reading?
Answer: 5 °
